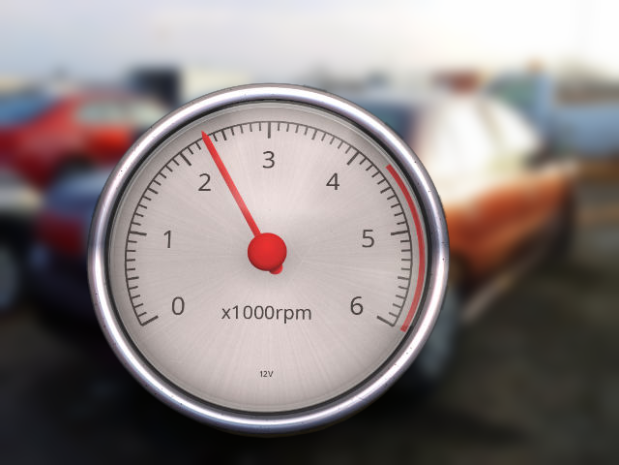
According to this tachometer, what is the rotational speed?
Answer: 2300 rpm
